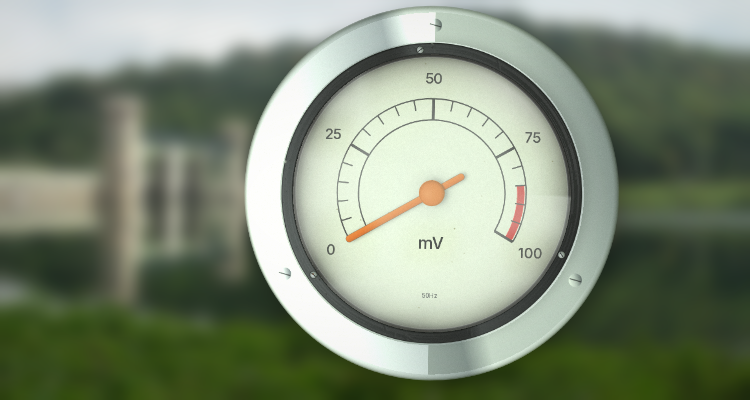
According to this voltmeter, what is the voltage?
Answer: 0 mV
